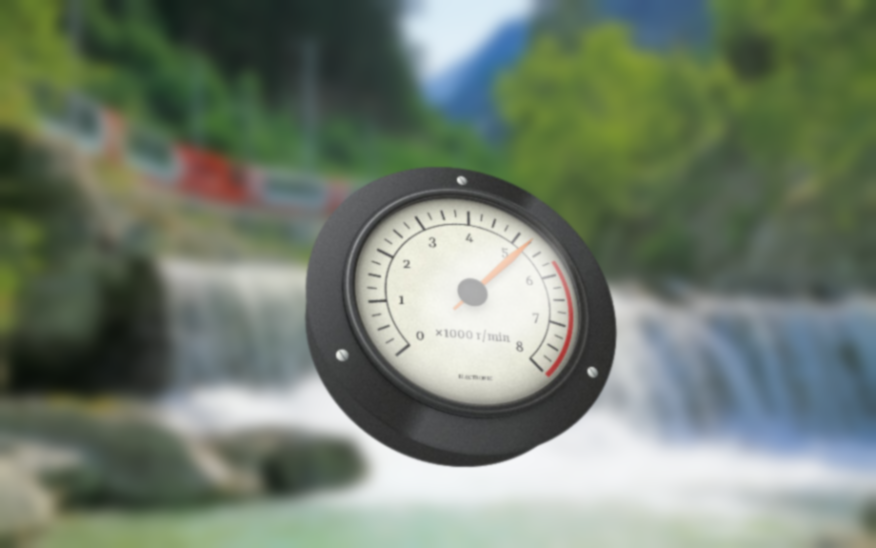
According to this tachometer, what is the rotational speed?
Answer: 5250 rpm
